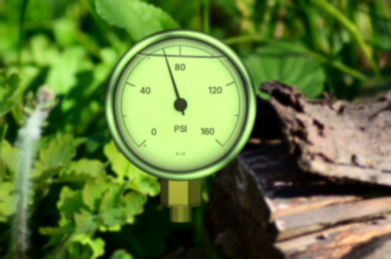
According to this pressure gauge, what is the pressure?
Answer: 70 psi
